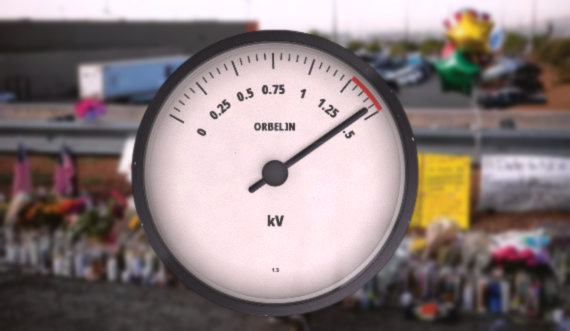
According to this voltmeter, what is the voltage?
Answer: 1.45 kV
